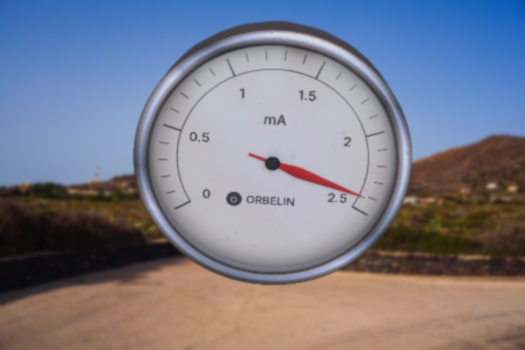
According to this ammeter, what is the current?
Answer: 2.4 mA
